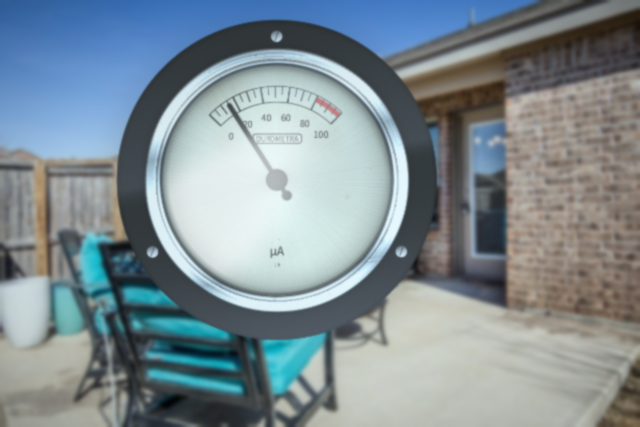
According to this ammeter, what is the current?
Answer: 15 µA
